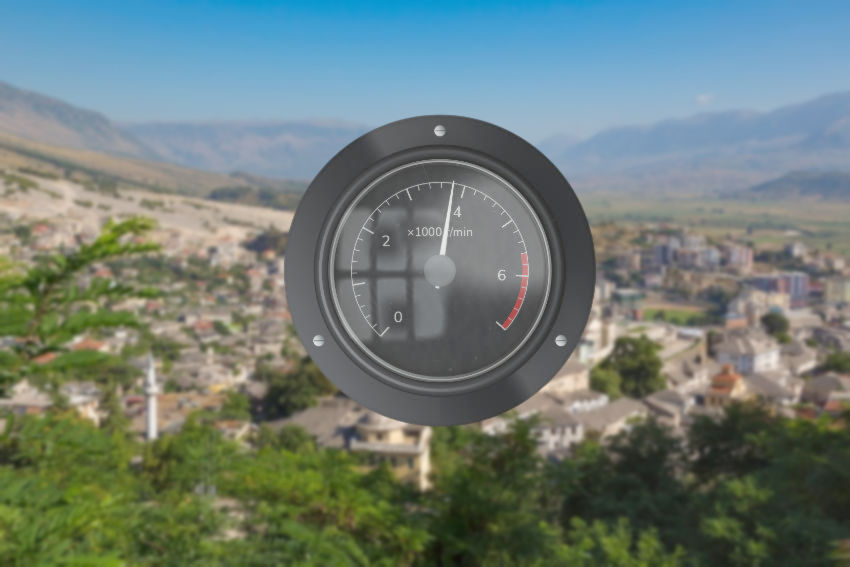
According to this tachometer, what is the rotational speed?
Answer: 3800 rpm
